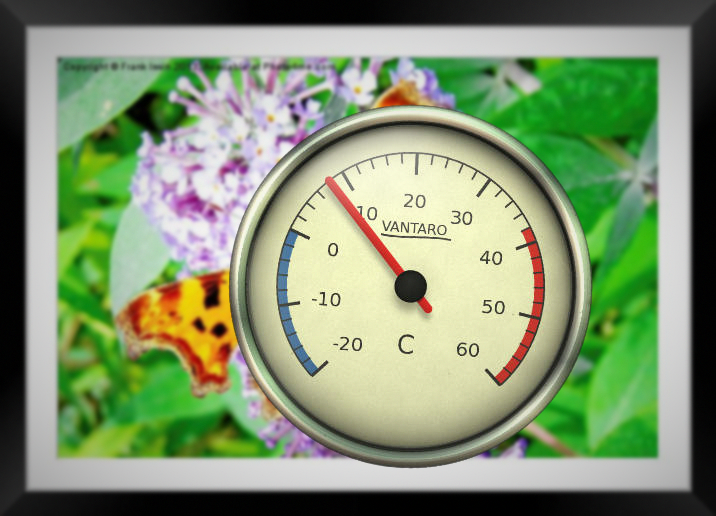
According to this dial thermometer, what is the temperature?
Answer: 8 °C
